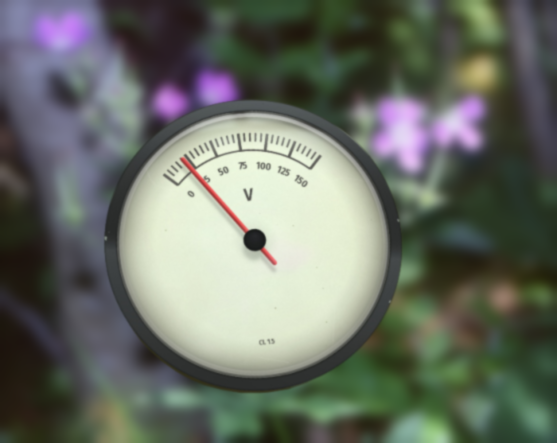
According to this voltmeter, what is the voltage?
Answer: 20 V
